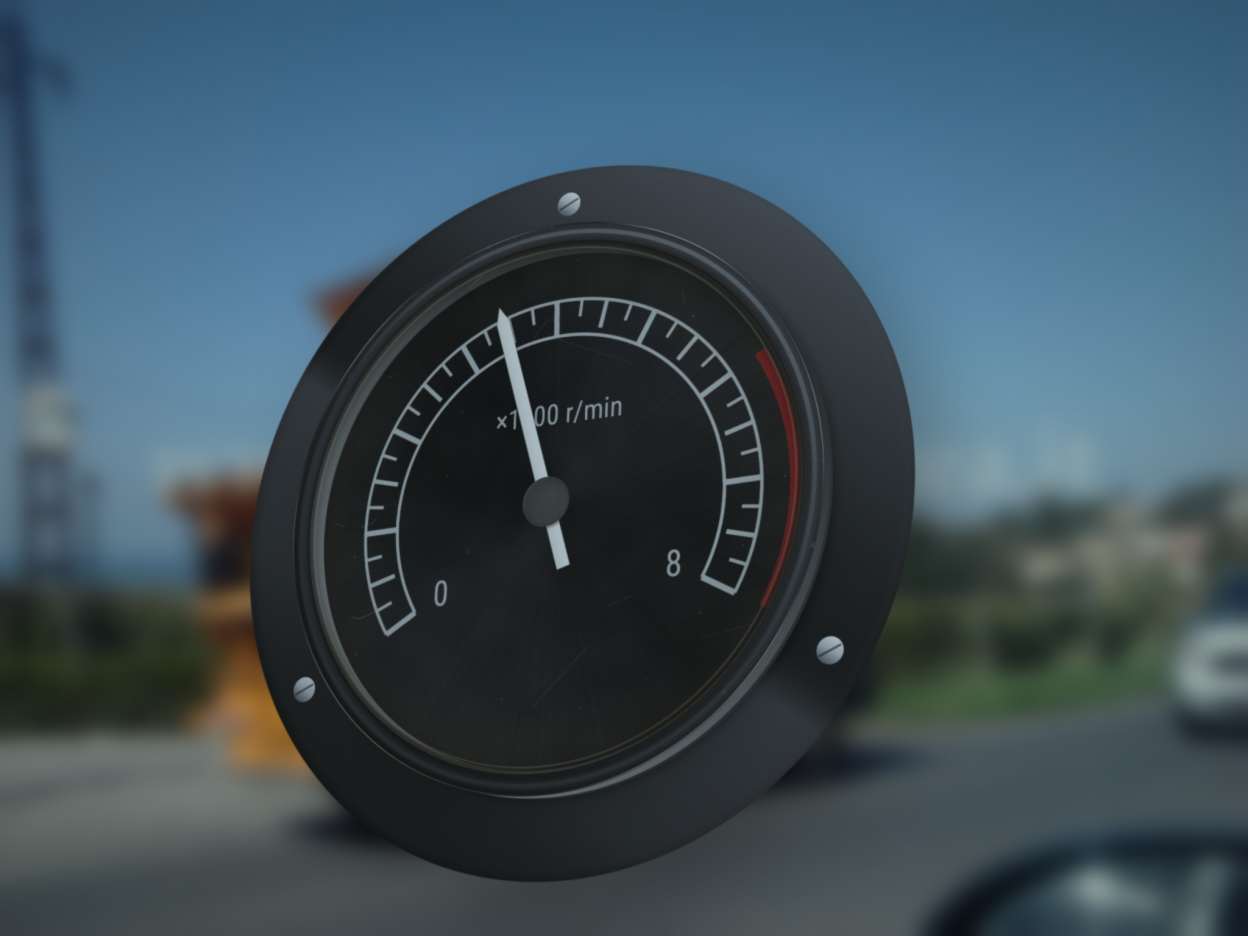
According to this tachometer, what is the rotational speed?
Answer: 3500 rpm
